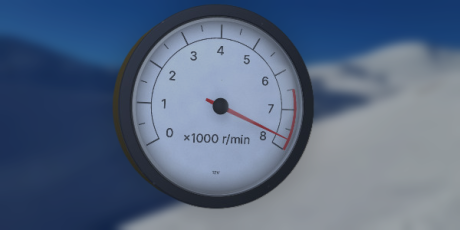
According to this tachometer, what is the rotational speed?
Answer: 7750 rpm
